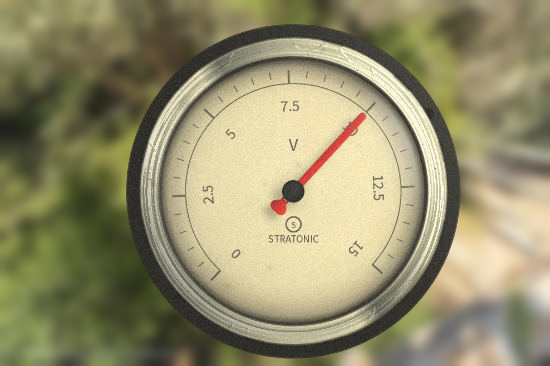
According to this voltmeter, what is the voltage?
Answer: 10 V
